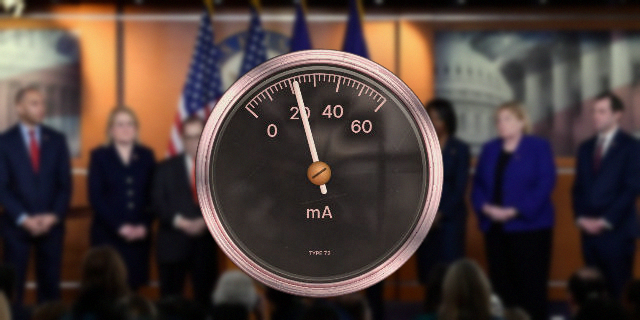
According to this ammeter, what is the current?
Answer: 22 mA
